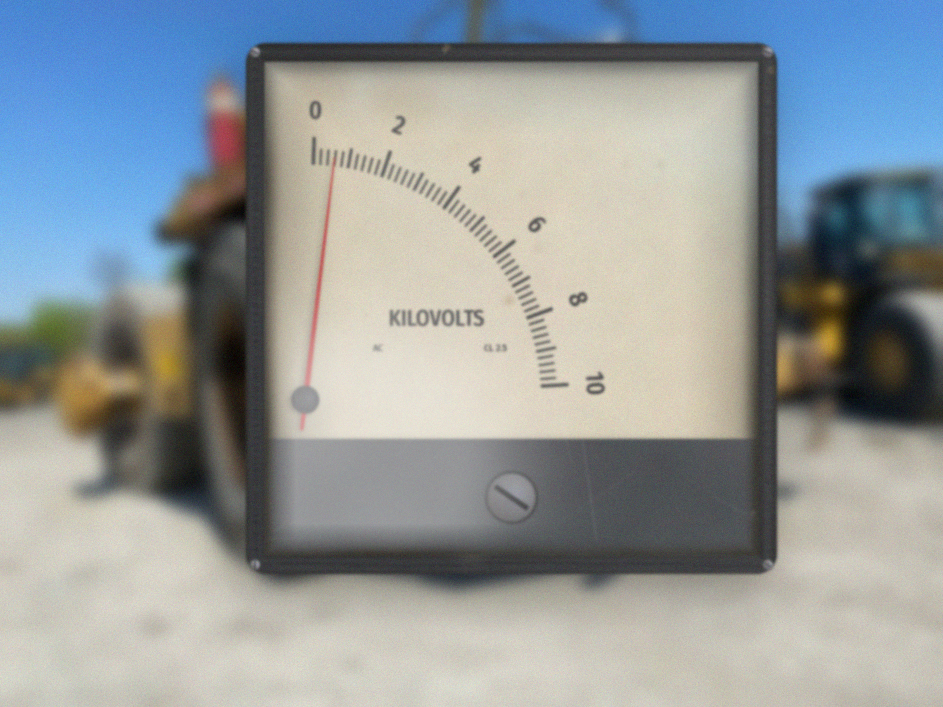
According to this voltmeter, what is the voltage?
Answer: 0.6 kV
